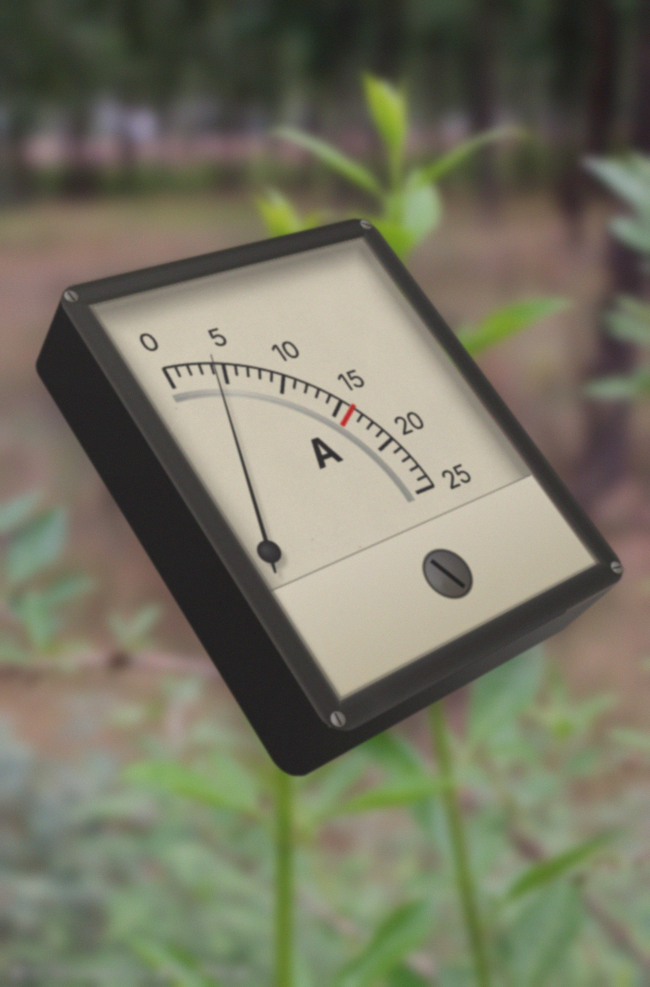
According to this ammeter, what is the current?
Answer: 4 A
